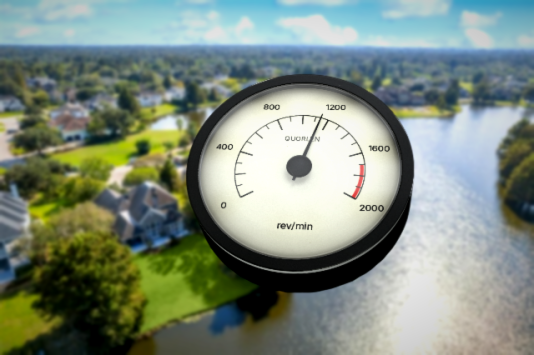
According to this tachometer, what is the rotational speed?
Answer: 1150 rpm
